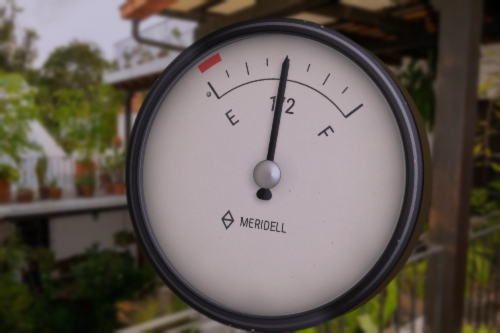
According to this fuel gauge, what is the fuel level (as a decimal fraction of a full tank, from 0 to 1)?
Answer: 0.5
